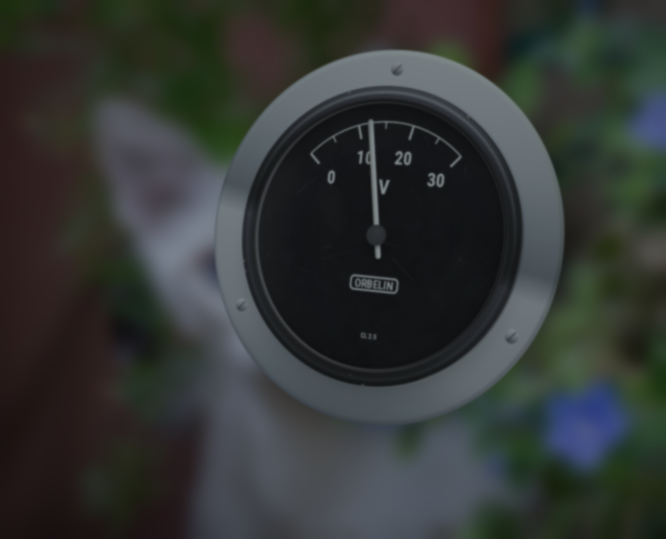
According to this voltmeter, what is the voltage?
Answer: 12.5 V
